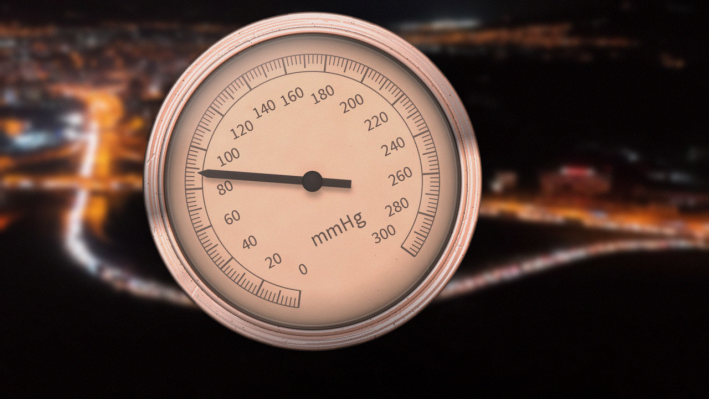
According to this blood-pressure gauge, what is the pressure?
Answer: 88 mmHg
